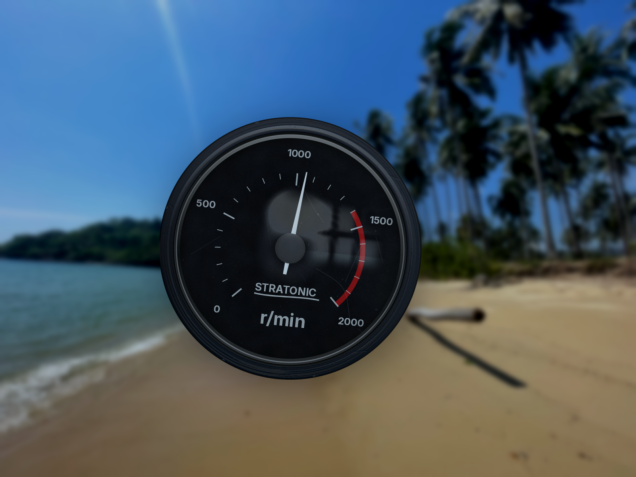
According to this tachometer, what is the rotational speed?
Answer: 1050 rpm
